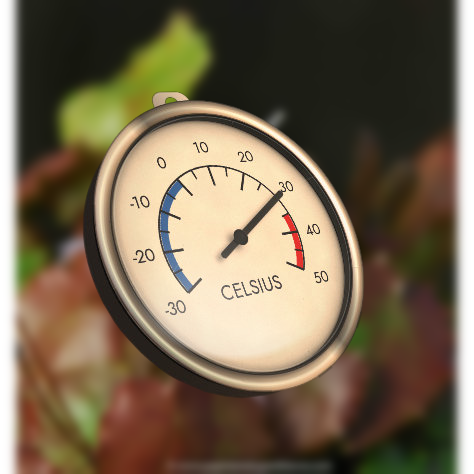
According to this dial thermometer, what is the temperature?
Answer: 30 °C
